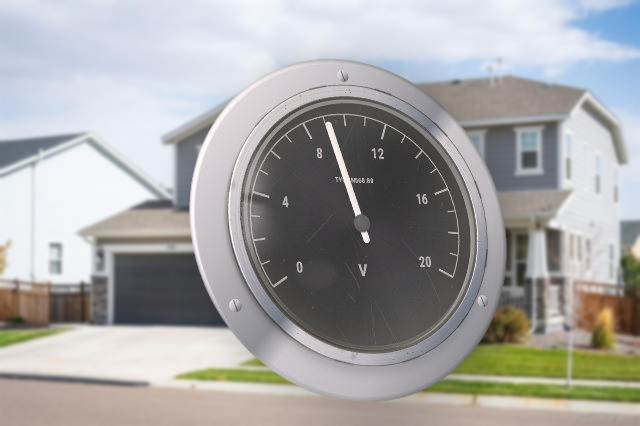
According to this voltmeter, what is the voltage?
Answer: 9 V
